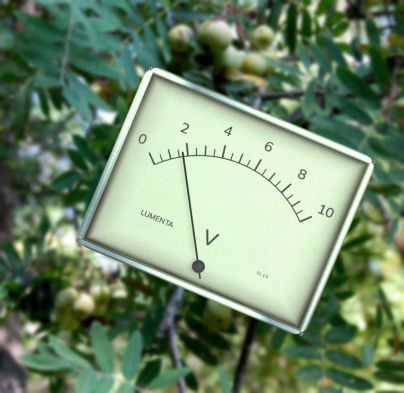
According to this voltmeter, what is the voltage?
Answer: 1.75 V
